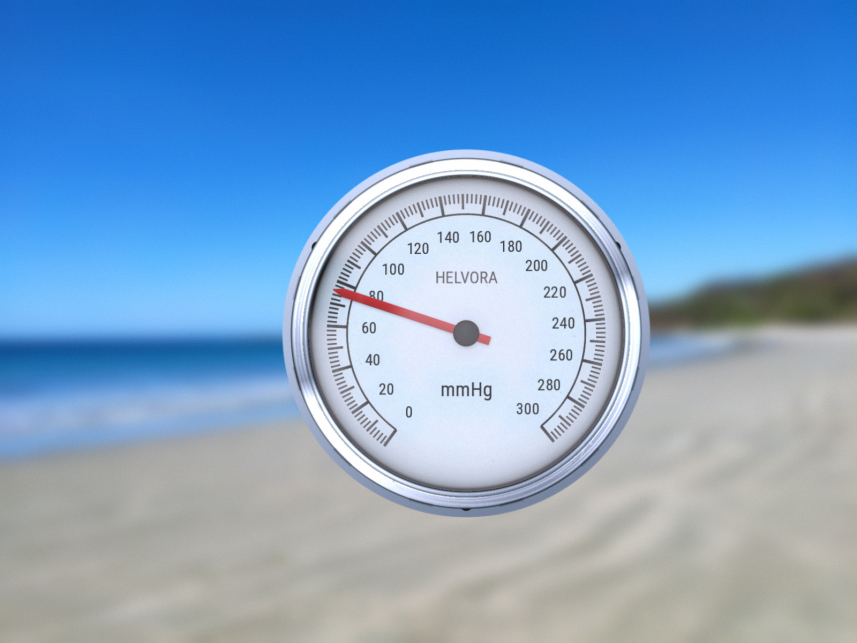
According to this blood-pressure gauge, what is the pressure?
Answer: 76 mmHg
